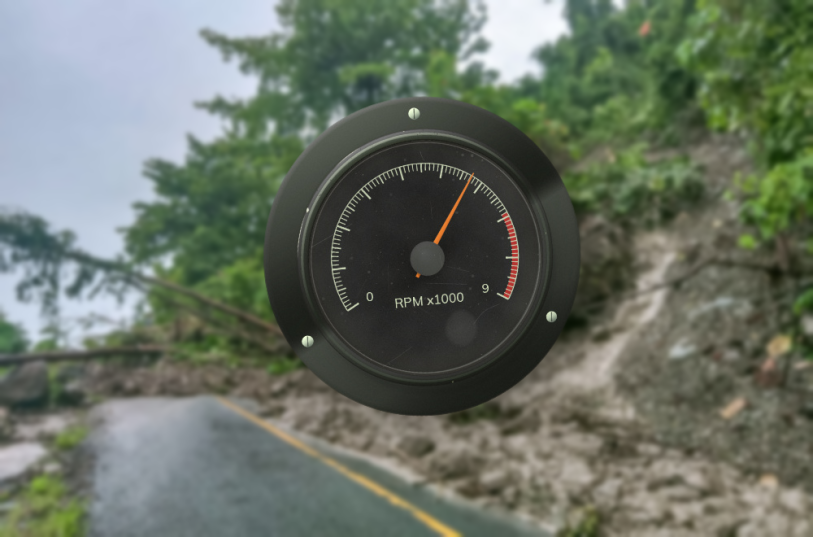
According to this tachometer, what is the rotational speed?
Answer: 5700 rpm
